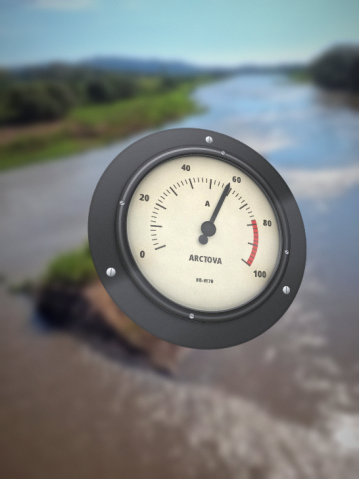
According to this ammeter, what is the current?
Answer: 58 A
